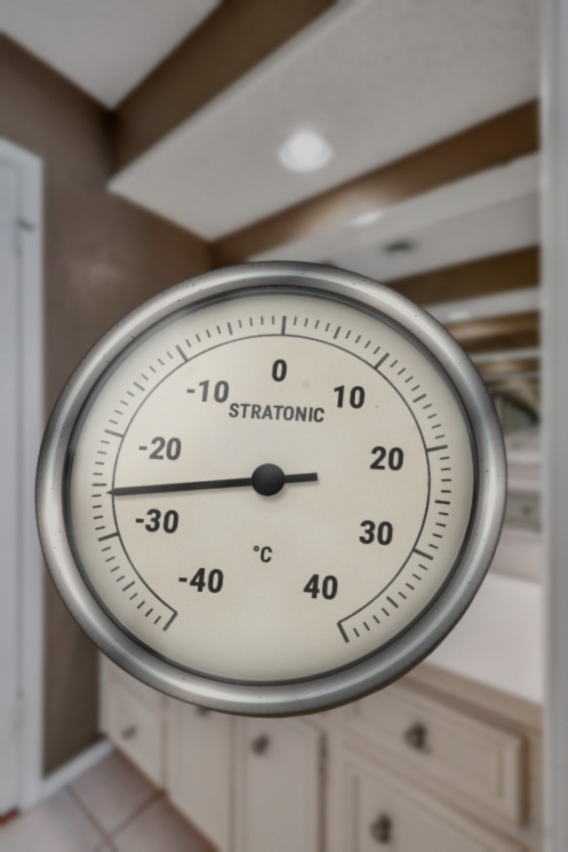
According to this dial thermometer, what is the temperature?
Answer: -26 °C
